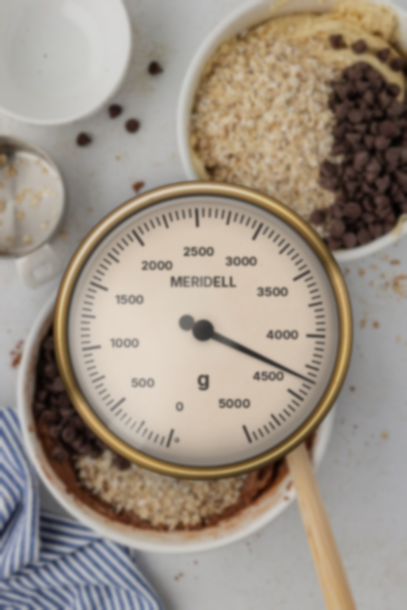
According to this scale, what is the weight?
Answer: 4350 g
